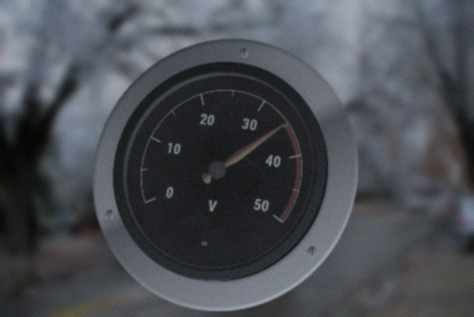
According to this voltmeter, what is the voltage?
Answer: 35 V
